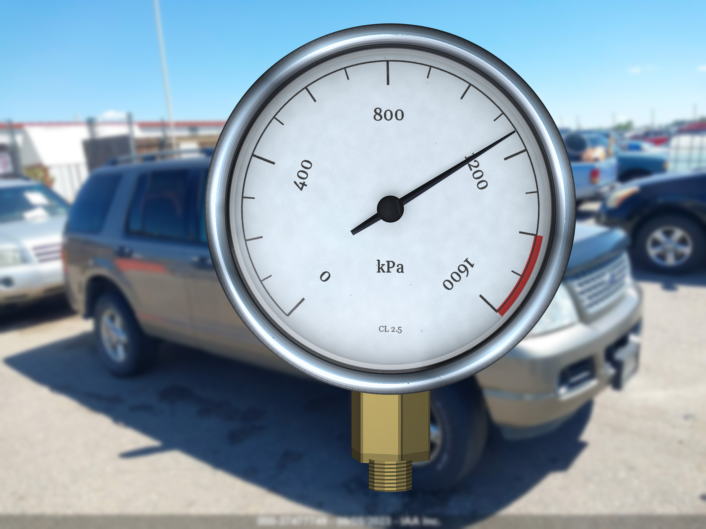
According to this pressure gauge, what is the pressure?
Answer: 1150 kPa
